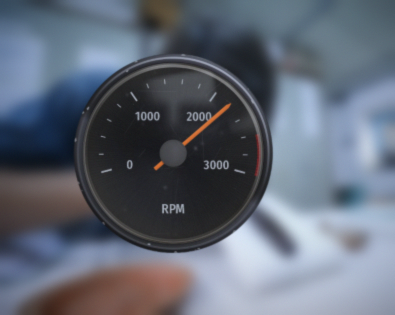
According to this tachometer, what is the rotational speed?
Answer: 2200 rpm
